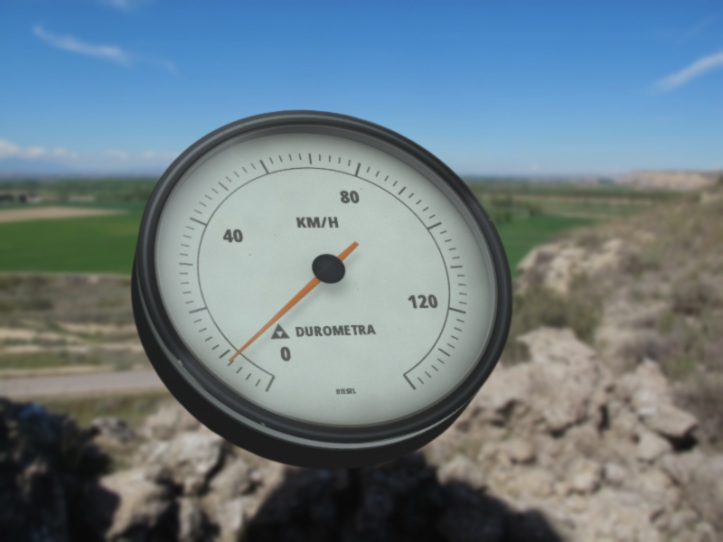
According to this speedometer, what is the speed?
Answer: 8 km/h
